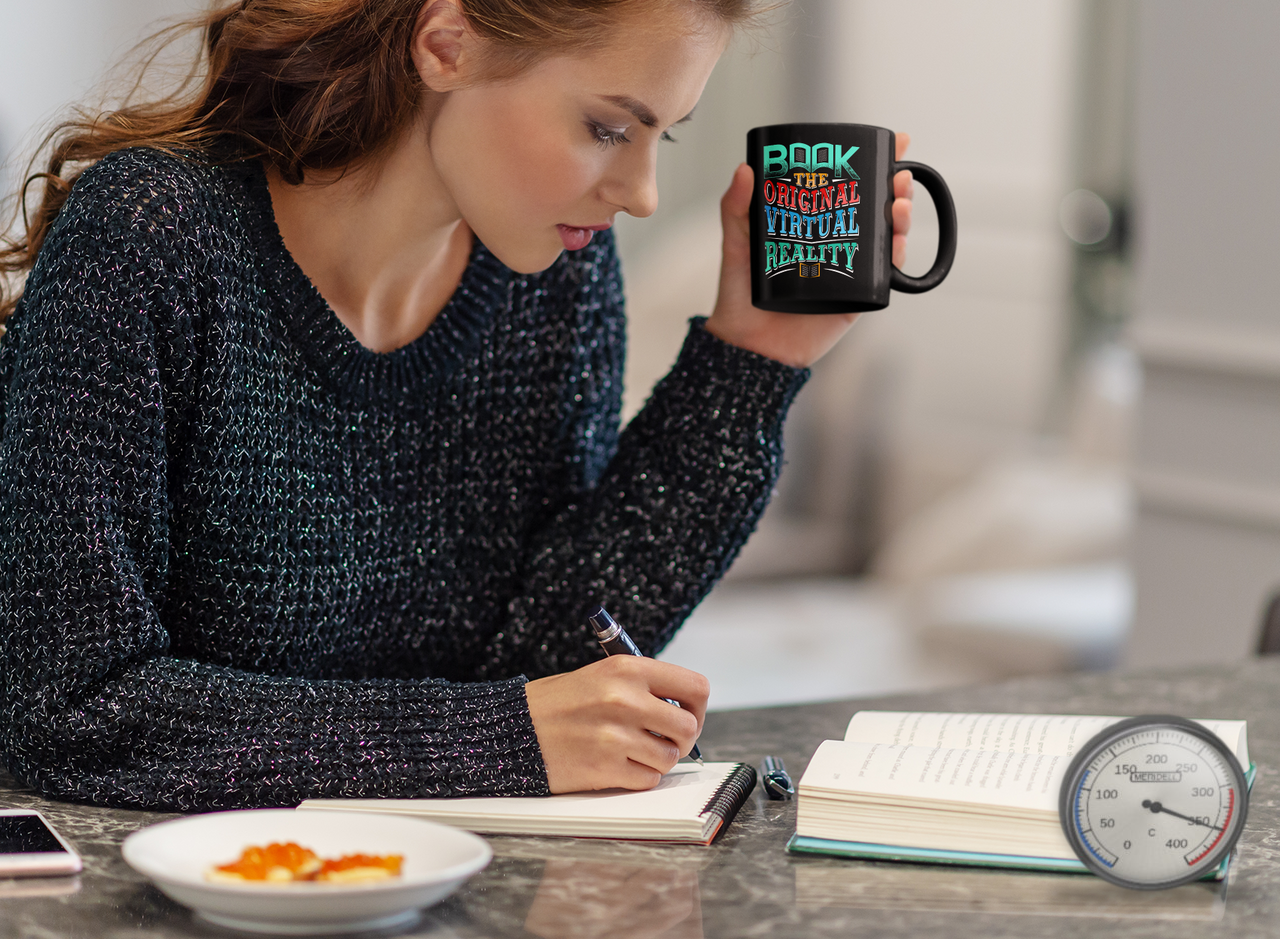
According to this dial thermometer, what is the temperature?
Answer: 350 °C
